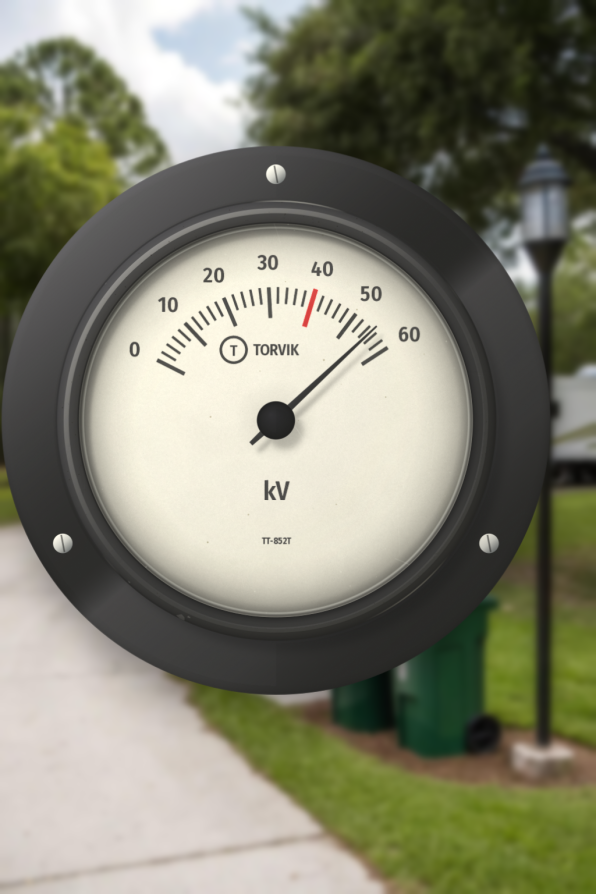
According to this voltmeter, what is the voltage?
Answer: 55 kV
